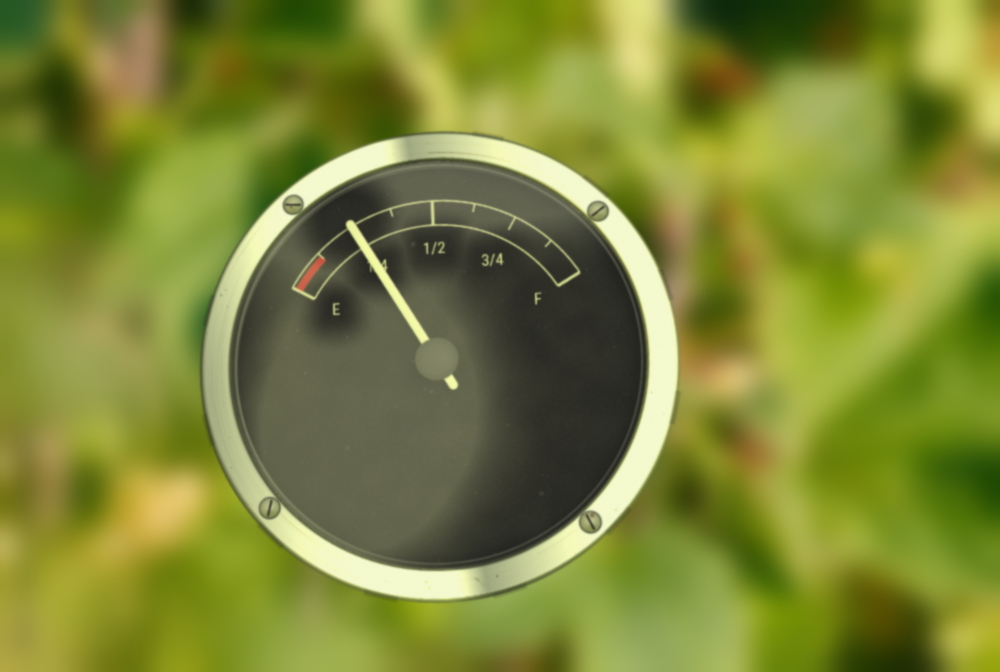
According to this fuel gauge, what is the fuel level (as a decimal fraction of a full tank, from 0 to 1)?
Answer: 0.25
